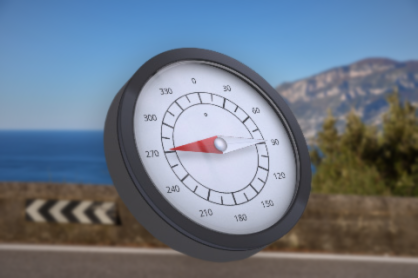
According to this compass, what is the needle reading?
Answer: 270 °
